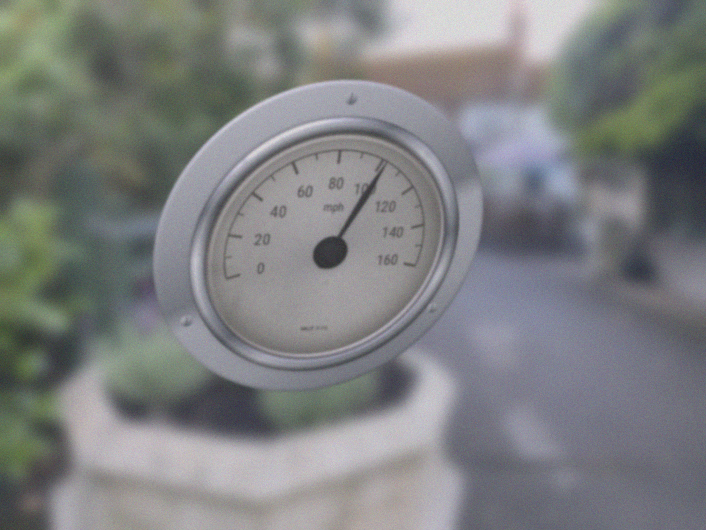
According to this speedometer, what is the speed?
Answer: 100 mph
